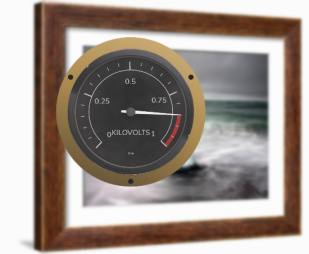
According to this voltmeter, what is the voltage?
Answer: 0.85 kV
